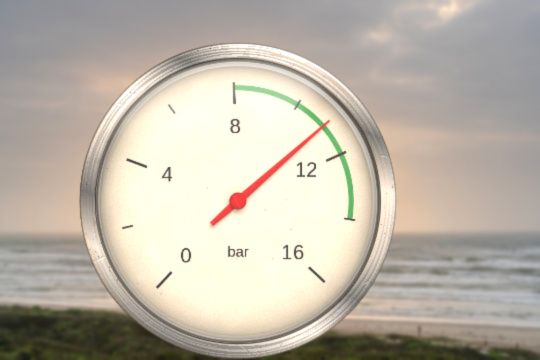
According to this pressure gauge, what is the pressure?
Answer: 11 bar
